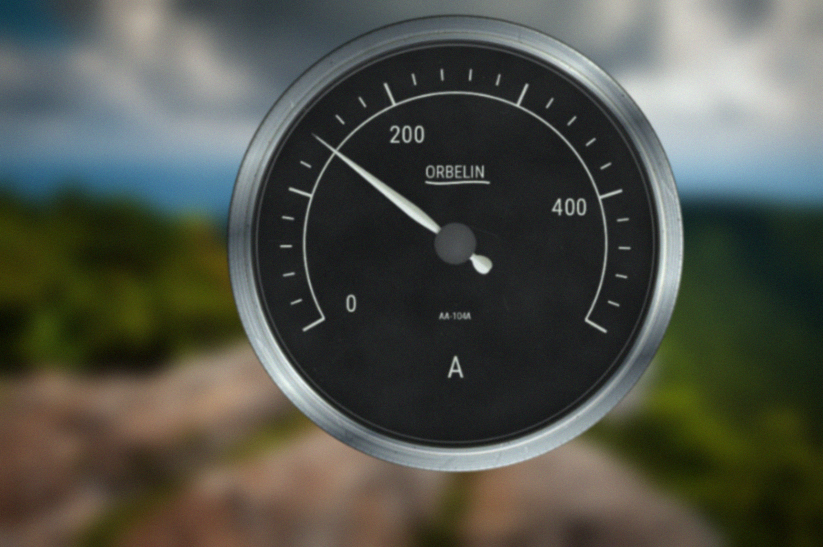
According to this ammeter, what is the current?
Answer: 140 A
